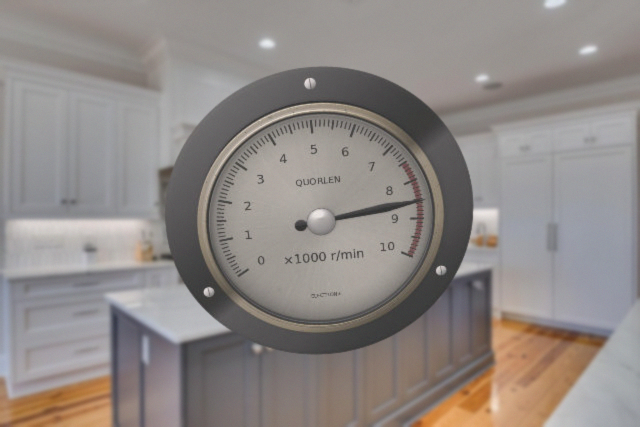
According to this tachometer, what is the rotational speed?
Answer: 8500 rpm
